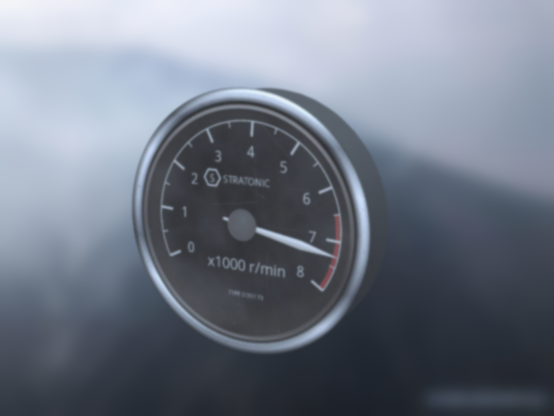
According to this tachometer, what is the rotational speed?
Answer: 7250 rpm
